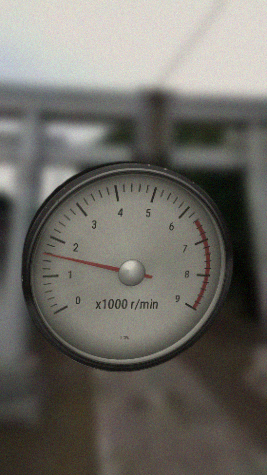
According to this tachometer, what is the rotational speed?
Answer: 1600 rpm
